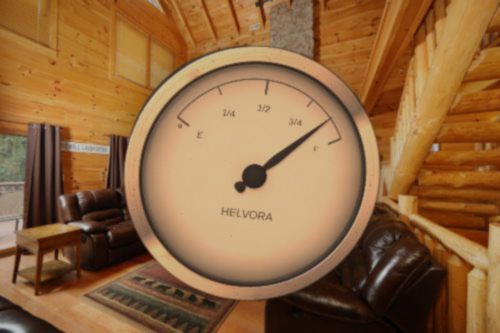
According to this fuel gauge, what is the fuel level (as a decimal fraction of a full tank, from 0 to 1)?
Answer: 0.875
